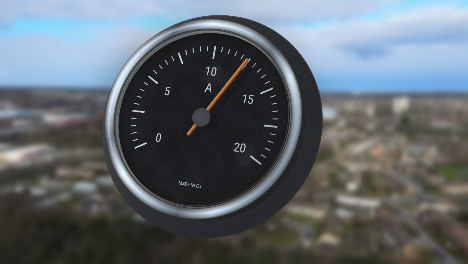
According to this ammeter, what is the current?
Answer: 12.5 A
